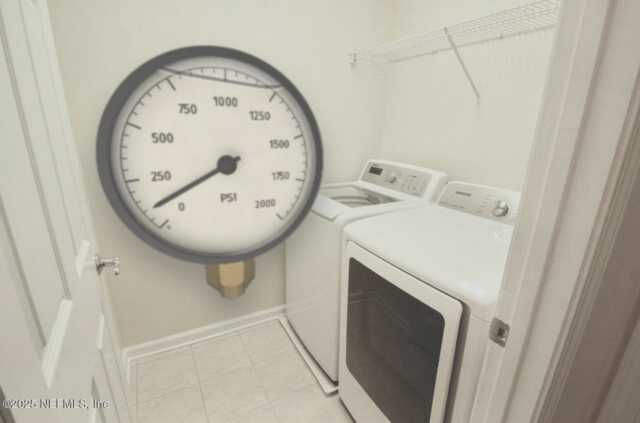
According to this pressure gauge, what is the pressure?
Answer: 100 psi
